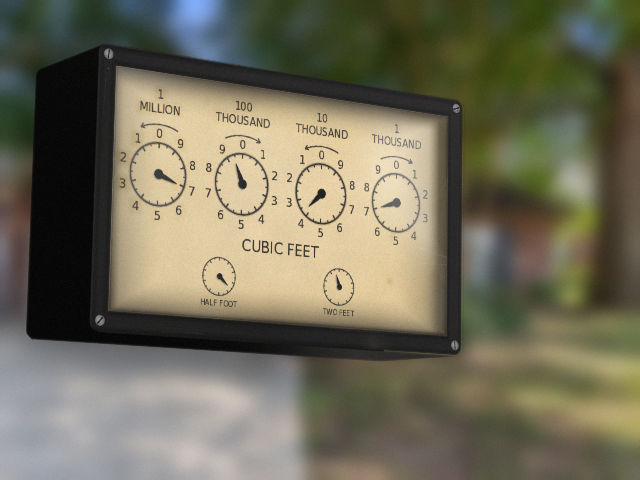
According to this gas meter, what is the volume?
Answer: 693700 ft³
